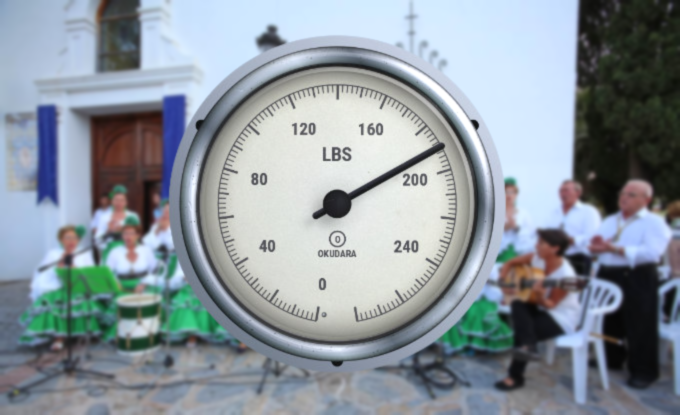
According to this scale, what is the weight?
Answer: 190 lb
